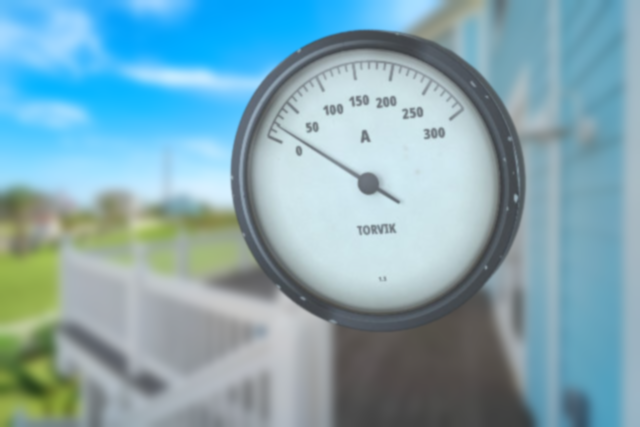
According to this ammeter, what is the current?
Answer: 20 A
